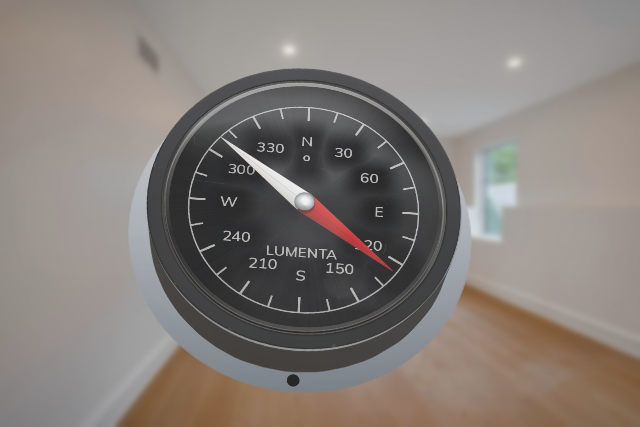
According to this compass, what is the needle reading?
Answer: 127.5 °
